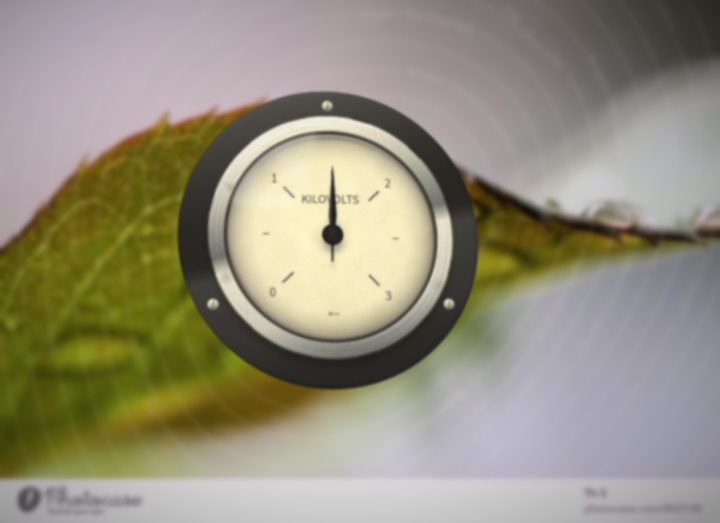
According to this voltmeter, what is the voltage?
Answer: 1.5 kV
